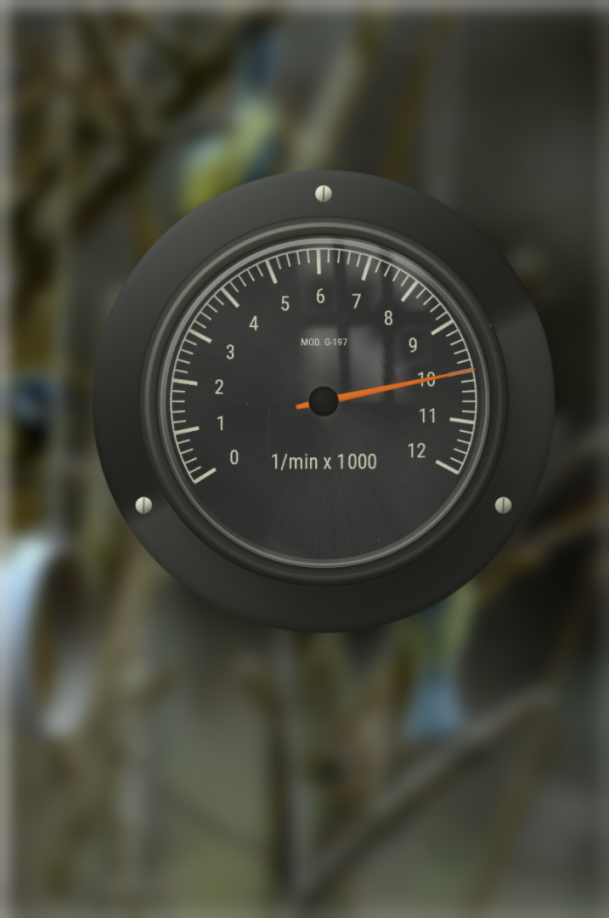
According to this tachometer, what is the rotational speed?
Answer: 10000 rpm
